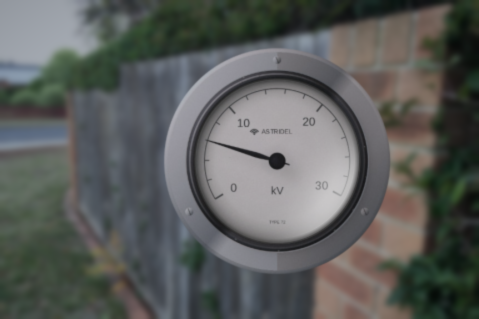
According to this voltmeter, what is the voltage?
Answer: 6 kV
